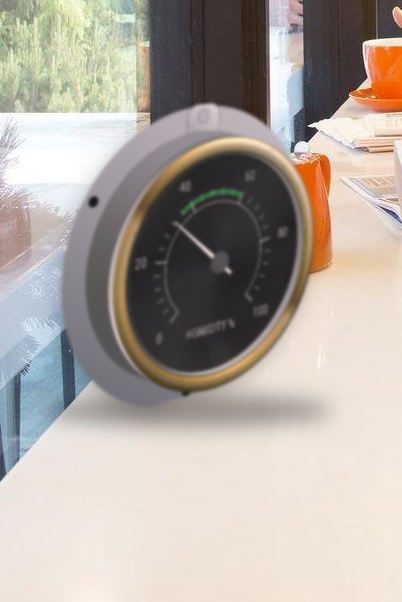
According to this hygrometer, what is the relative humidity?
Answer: 32 %
